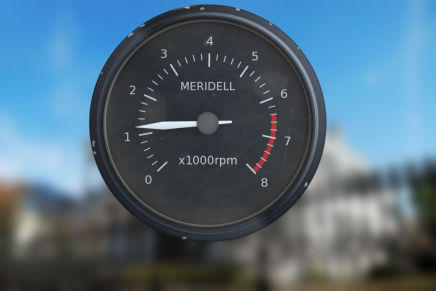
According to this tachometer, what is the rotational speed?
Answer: 1200 rpm
